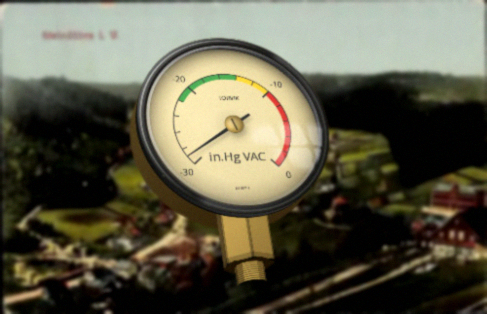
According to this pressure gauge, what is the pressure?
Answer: -29 inHg
